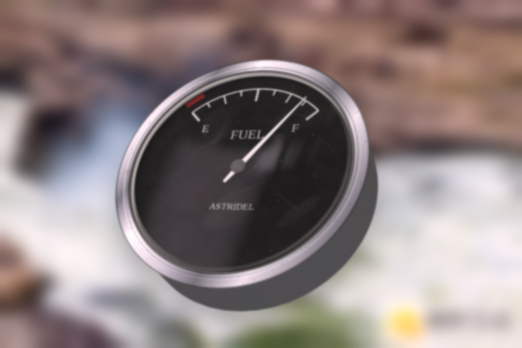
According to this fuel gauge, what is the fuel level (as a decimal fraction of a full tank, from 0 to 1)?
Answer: 0.875
